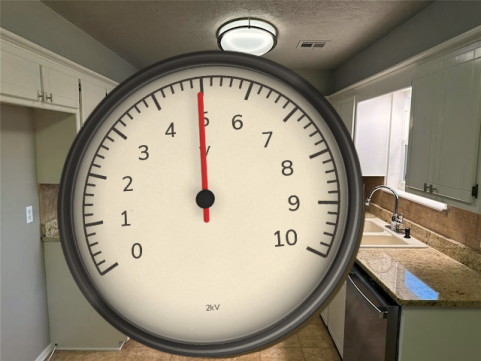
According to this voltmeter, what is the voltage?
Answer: 5 V
